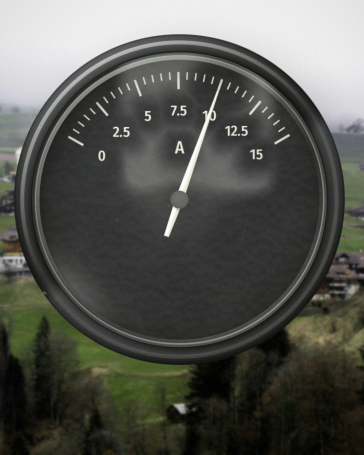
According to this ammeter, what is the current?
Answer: 10 A
